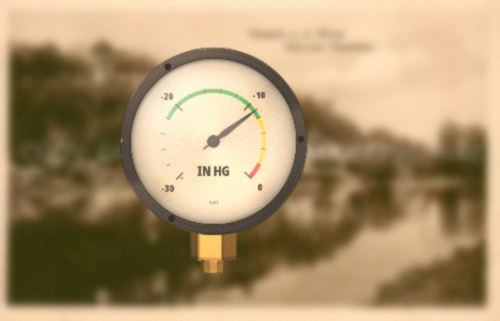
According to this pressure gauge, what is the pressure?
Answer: -9 inHg
